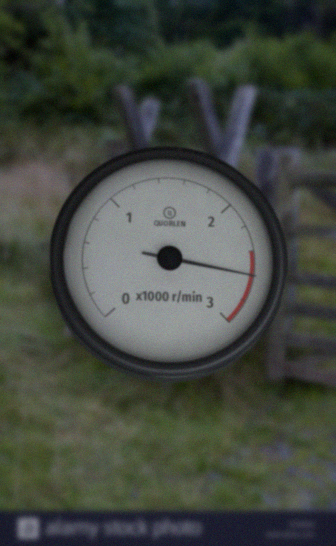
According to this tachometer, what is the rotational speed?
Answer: 2600 rpm
